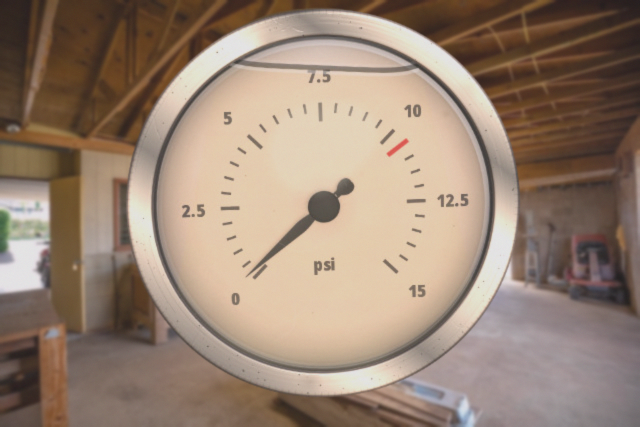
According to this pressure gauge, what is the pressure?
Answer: 0.25 psi
